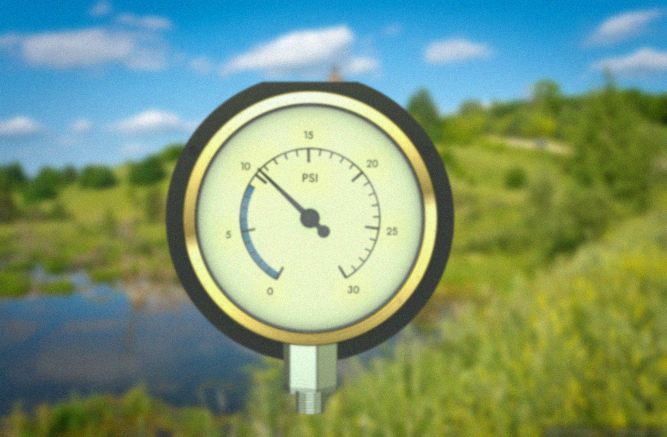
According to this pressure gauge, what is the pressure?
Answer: 10.5 psi
